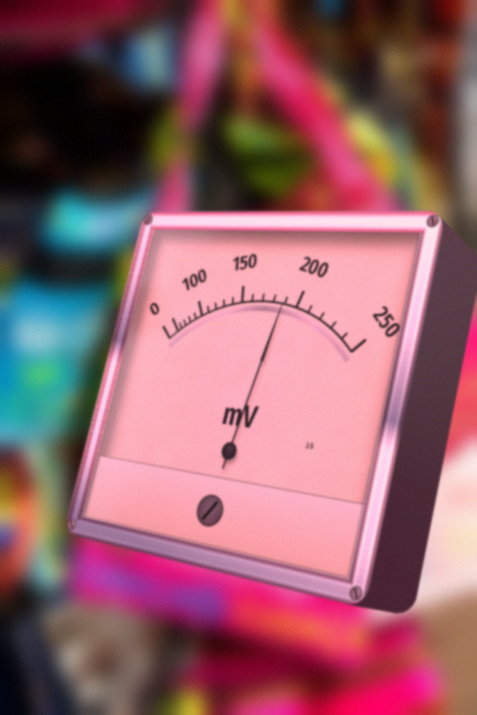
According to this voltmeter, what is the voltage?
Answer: 190 mV
